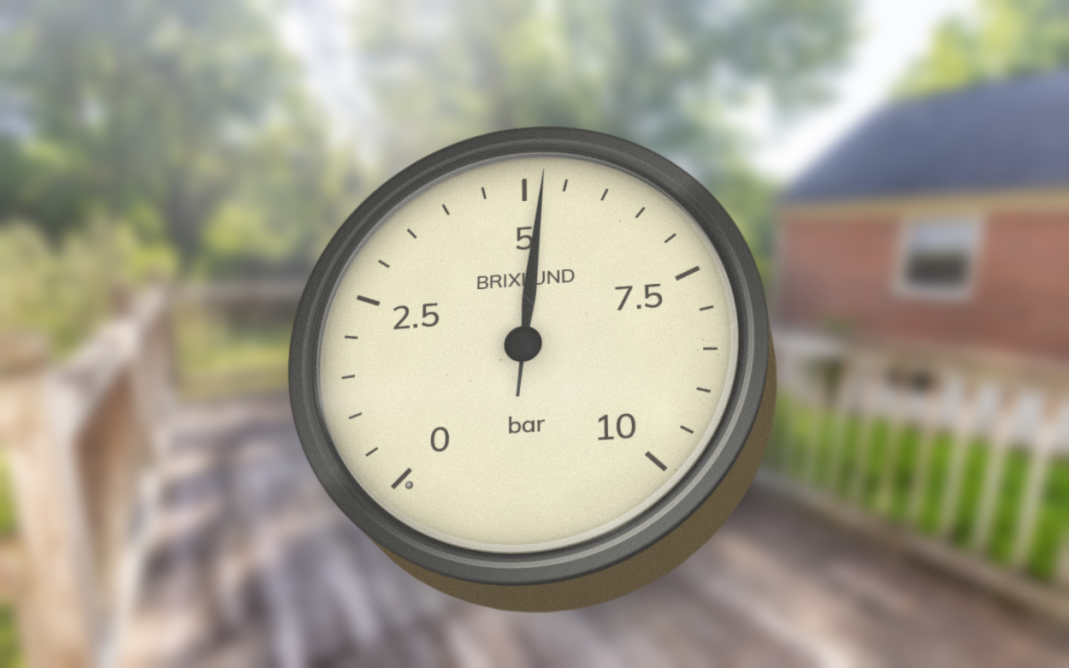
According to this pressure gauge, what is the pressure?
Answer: 5.25 bar
